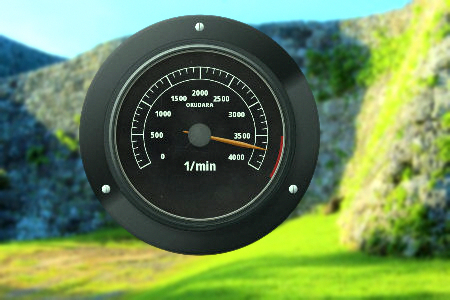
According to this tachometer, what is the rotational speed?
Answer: 3700 rpm
